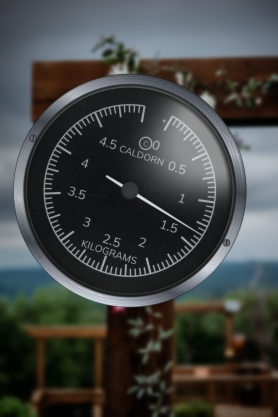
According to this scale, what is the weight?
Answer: 1.35 kg
